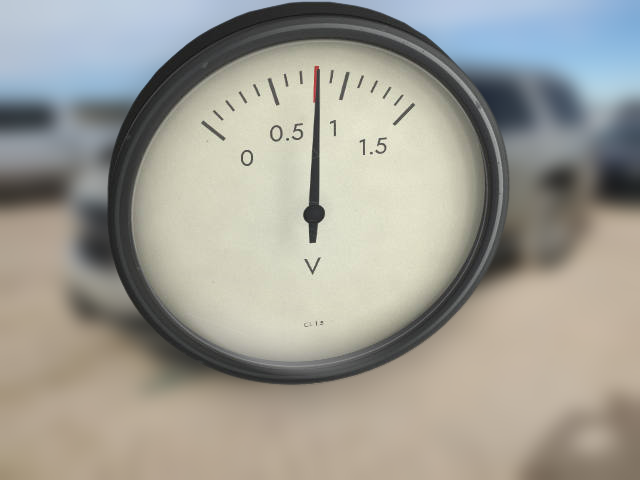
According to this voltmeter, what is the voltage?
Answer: 0.8 V
